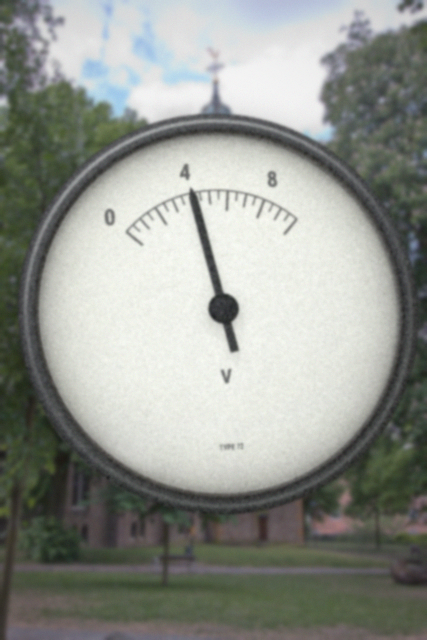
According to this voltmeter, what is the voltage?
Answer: 4 V
